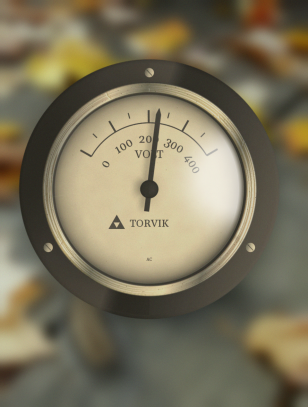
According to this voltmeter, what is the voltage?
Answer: 225 V
